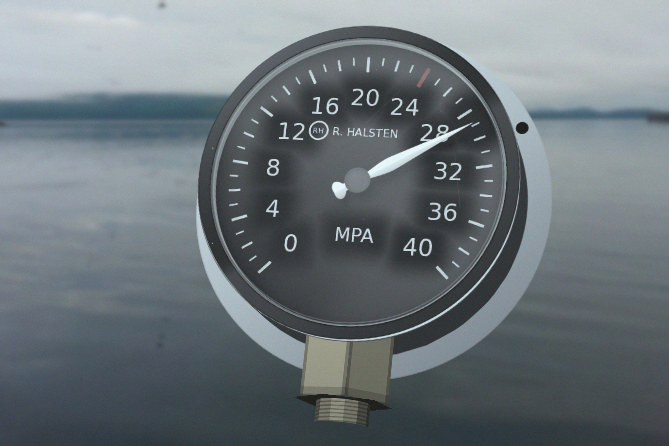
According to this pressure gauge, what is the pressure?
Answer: 29 MPa
